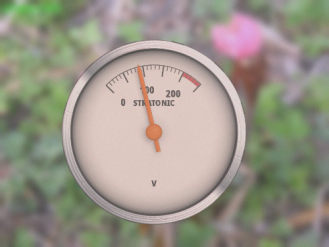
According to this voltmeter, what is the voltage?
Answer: 90 V
